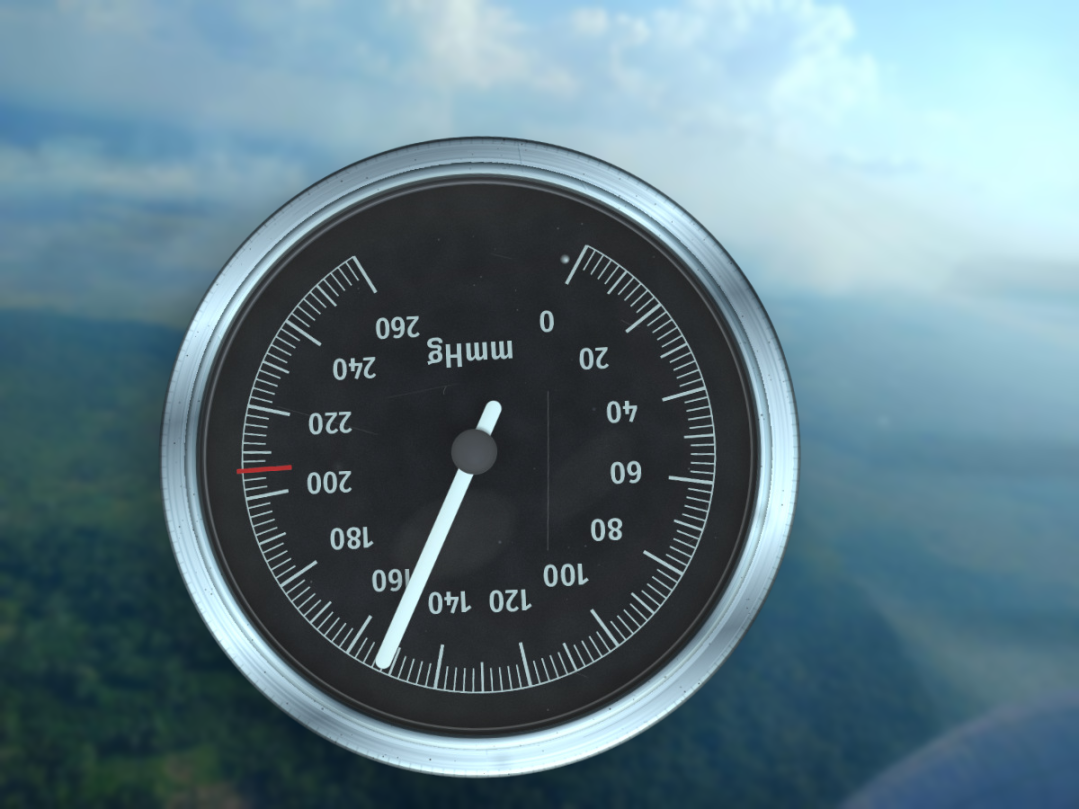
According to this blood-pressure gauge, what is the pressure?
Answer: 152 mmHg
